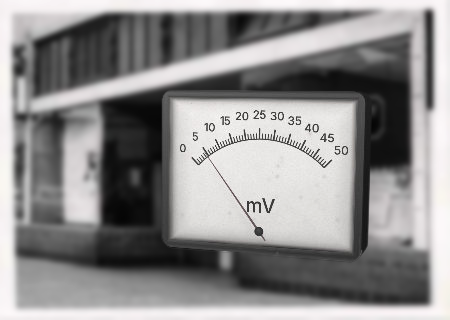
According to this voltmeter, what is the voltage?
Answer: 5 mV
